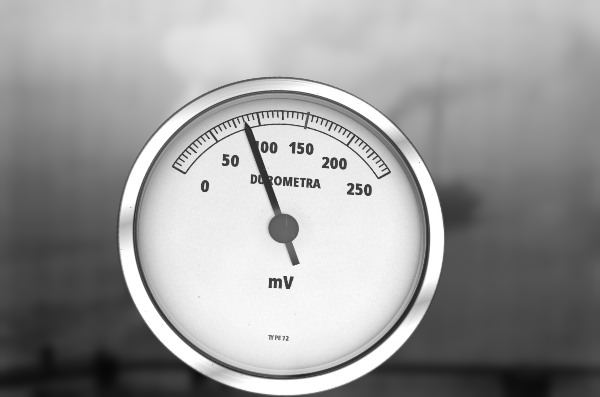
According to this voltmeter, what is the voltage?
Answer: 85 mV
